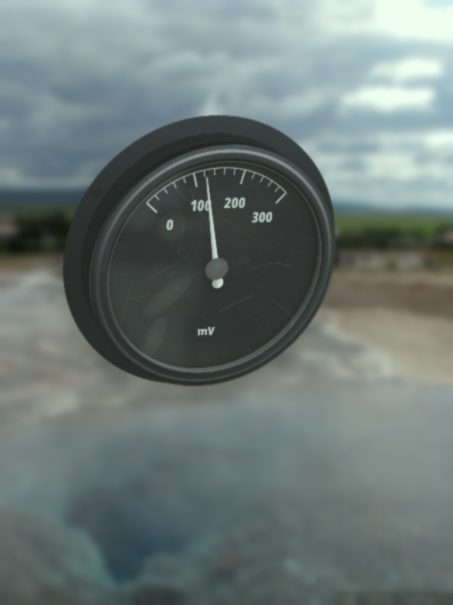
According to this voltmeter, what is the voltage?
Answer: 120 mV
